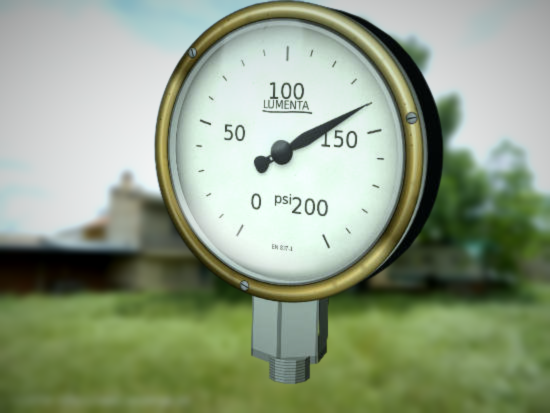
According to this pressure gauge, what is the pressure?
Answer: 140 psi
